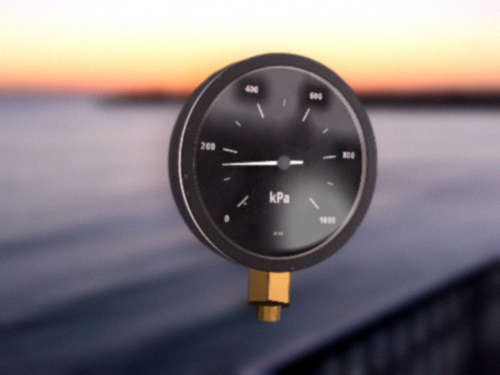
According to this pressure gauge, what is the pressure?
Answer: 150 kPa
